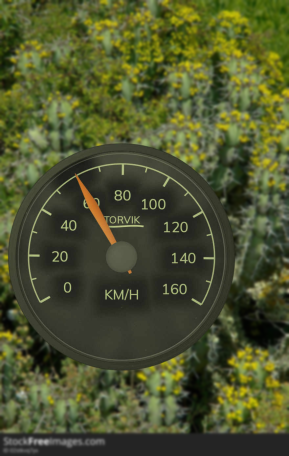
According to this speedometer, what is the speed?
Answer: 60 km/h
